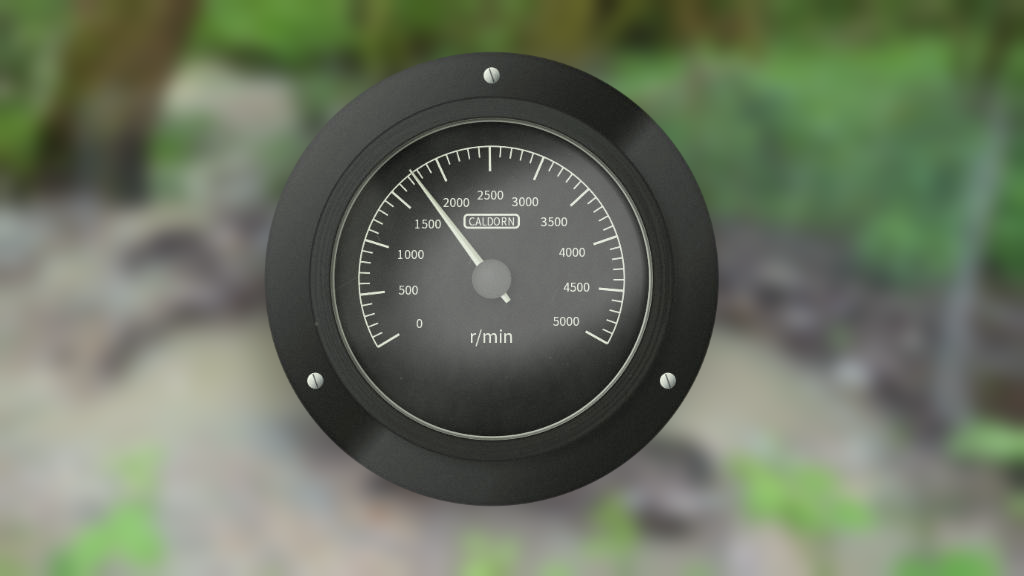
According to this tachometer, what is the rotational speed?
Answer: 1750 rpm
